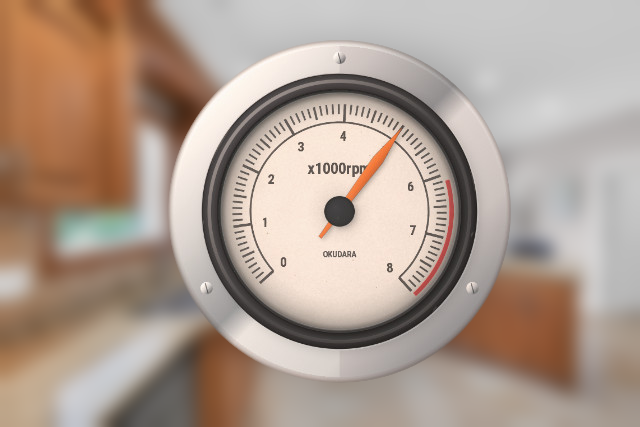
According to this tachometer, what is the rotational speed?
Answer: 5000 rpm
